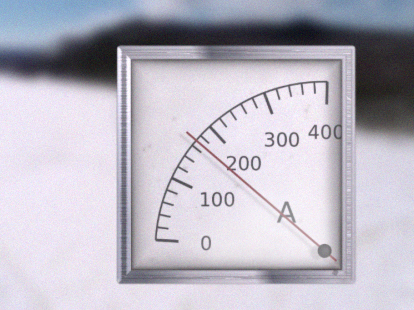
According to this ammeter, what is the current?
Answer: 170 A
